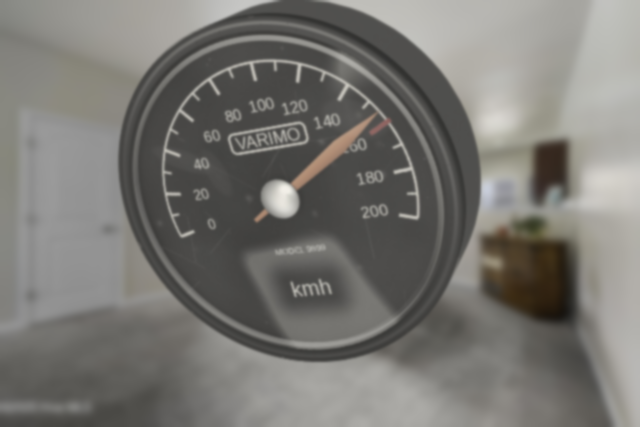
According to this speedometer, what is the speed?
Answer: 155 km/h
